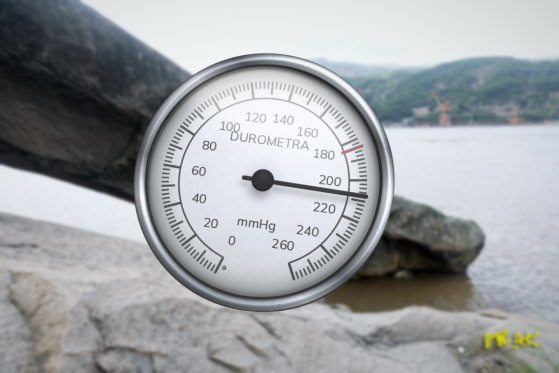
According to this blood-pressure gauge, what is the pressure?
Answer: 208 mmHg
